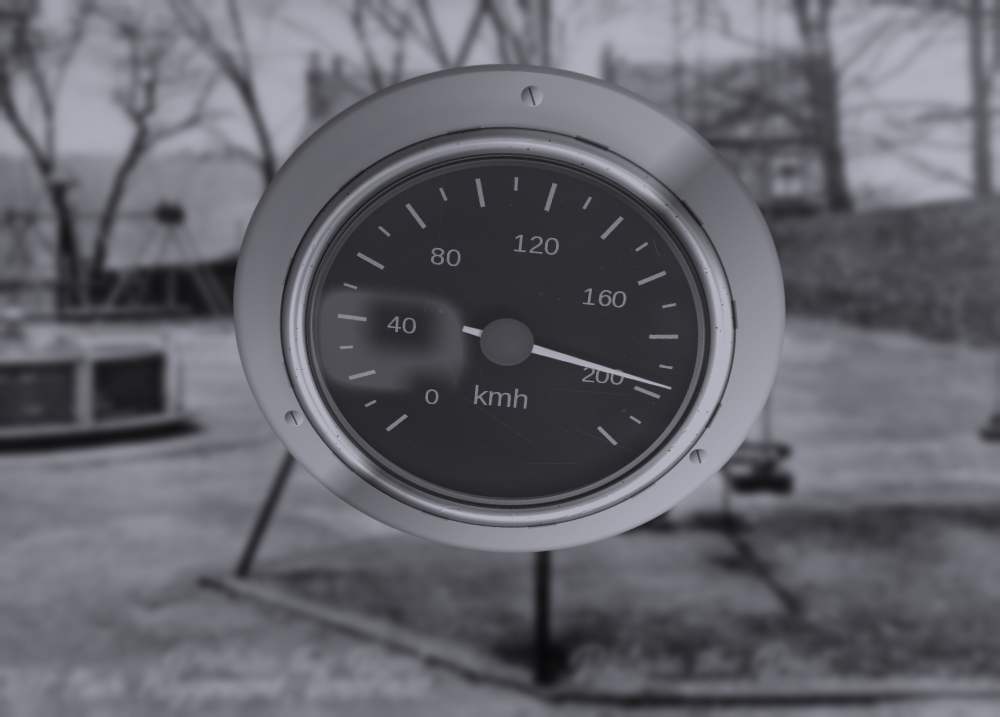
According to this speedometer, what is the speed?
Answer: 195 km/h
